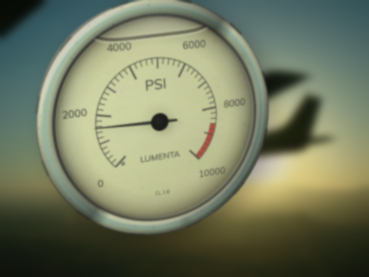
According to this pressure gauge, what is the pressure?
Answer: 1600 psi
